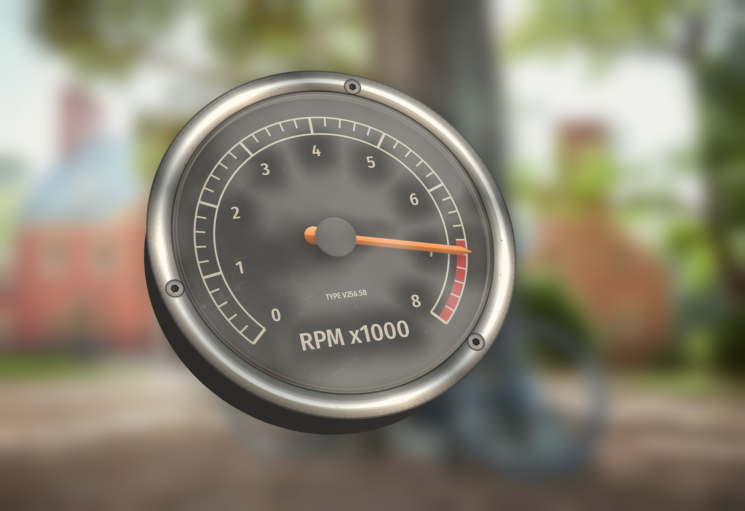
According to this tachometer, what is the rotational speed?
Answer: 7000 rpm
